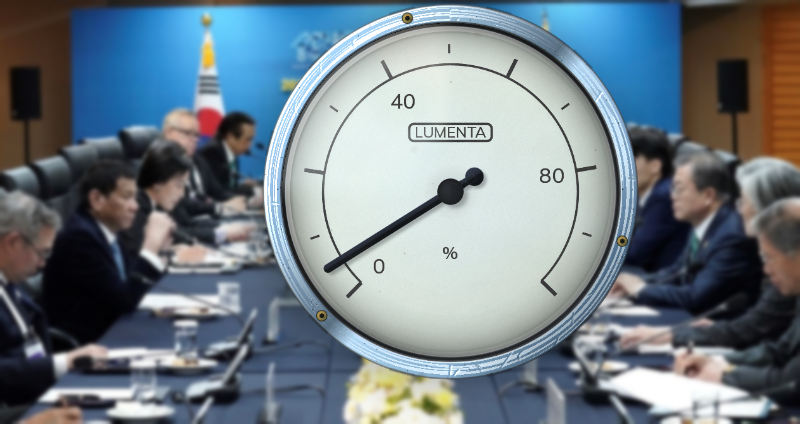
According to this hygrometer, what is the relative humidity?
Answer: 5 %
